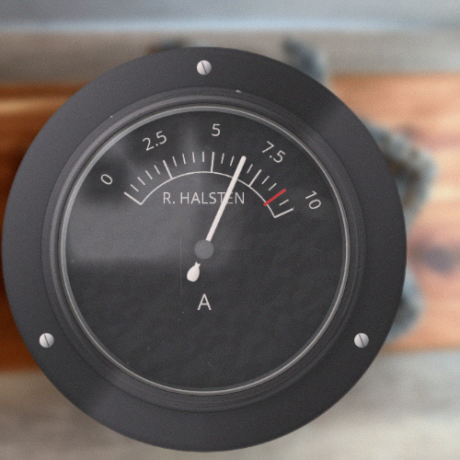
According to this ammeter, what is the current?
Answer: 6.5 A
